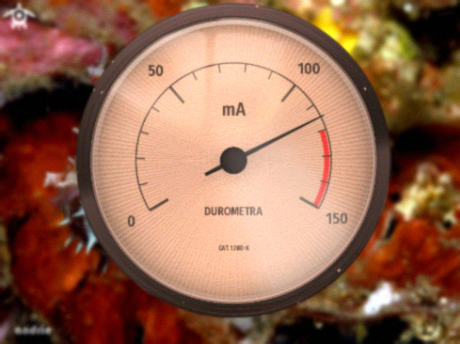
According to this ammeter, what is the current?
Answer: 115 mA
